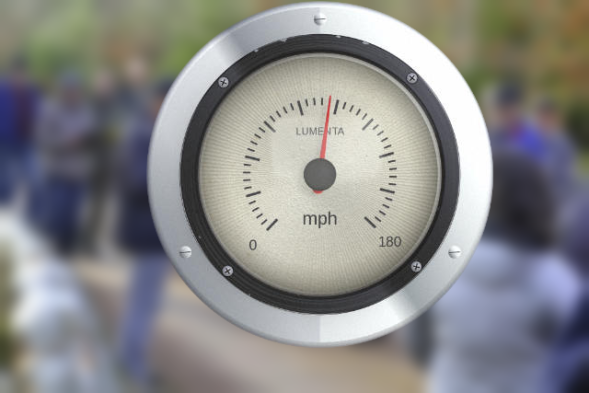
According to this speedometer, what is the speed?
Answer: 96 mph
